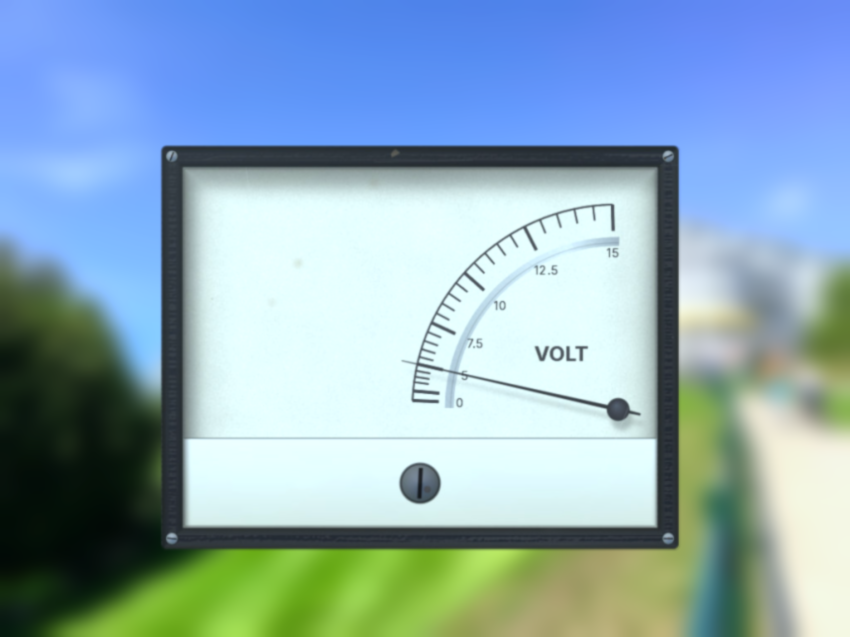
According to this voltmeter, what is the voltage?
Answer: 5 V
